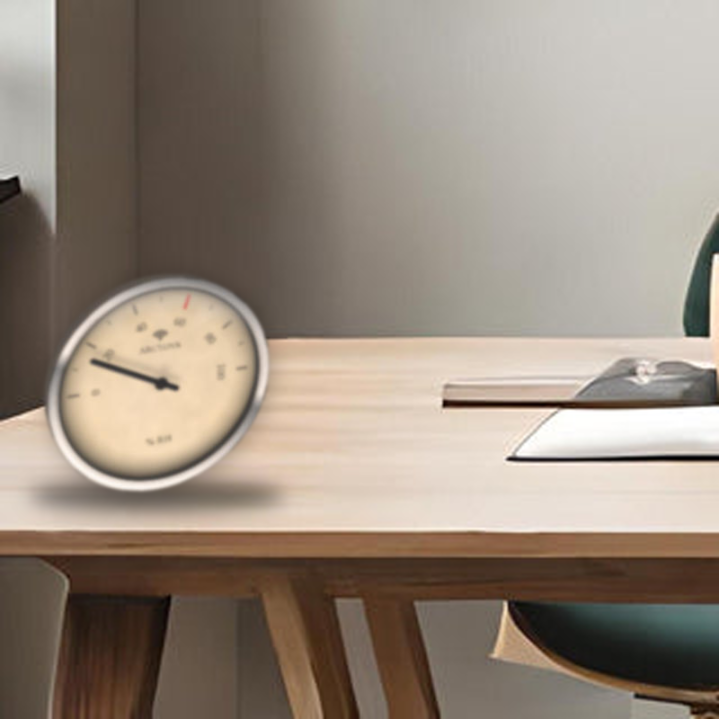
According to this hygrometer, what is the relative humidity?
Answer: 15 %
